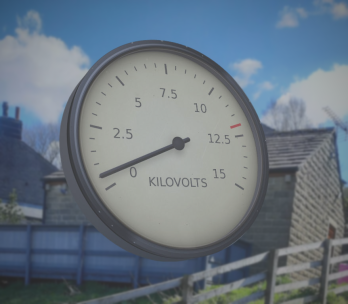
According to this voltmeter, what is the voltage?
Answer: 0.5 kV
